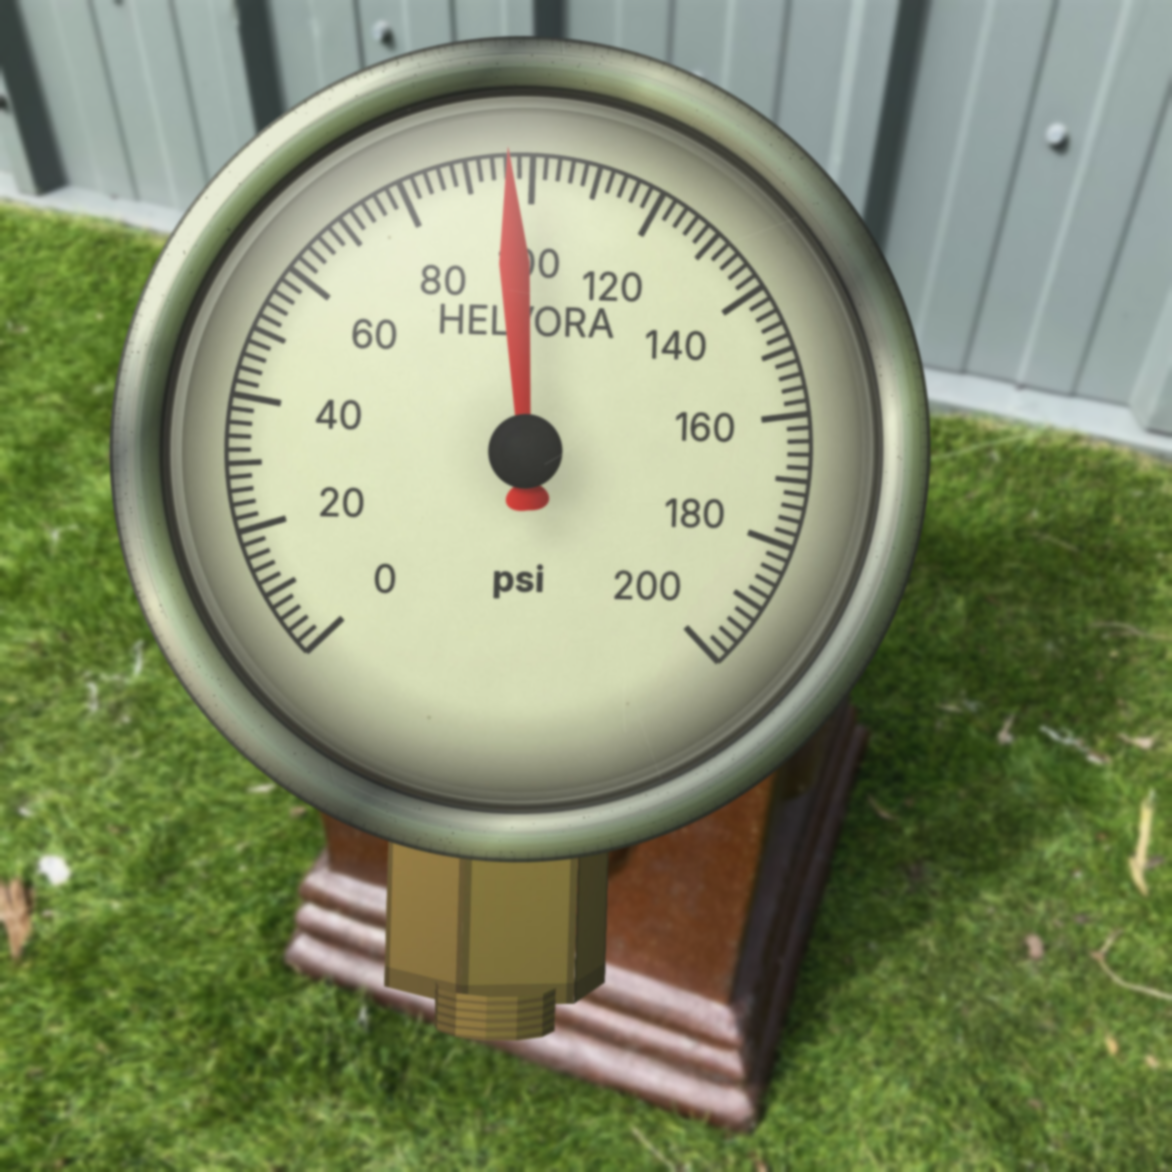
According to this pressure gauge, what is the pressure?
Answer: 96 psi
